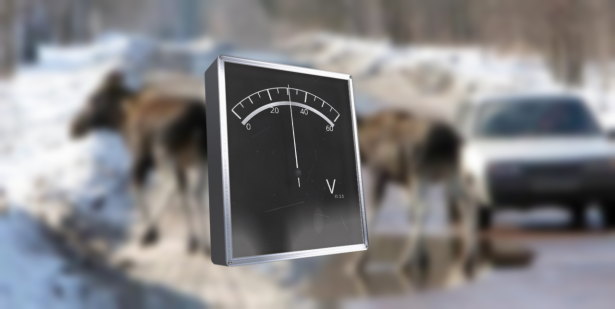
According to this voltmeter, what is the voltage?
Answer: 30 V
